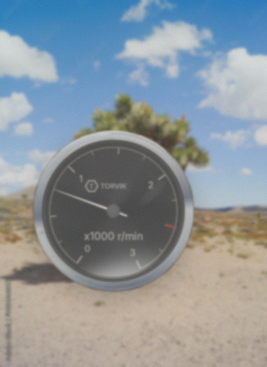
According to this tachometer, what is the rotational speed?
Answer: 750 rpm
